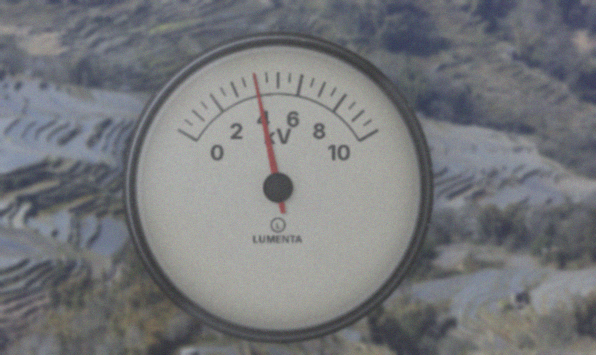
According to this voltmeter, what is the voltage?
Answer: 4 kV
